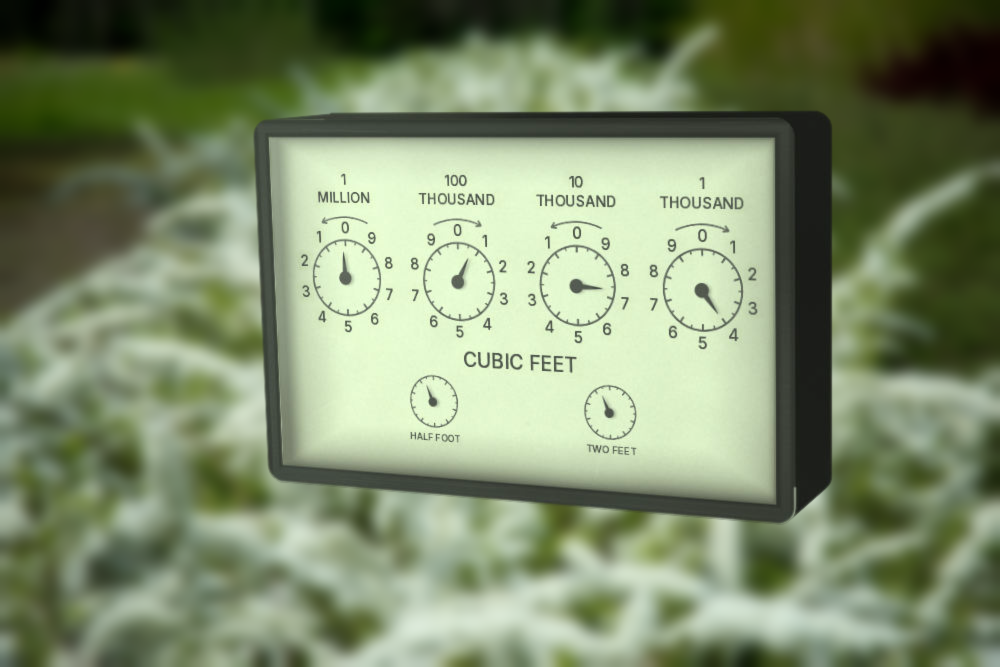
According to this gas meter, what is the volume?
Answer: 7400 ft³
